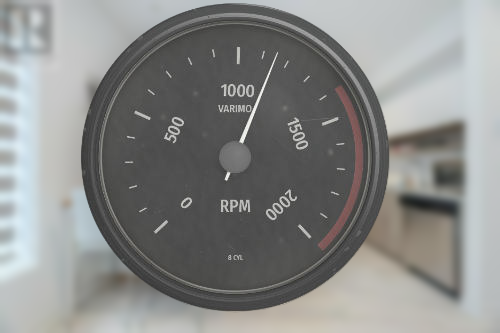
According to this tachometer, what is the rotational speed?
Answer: 1150 rpm
